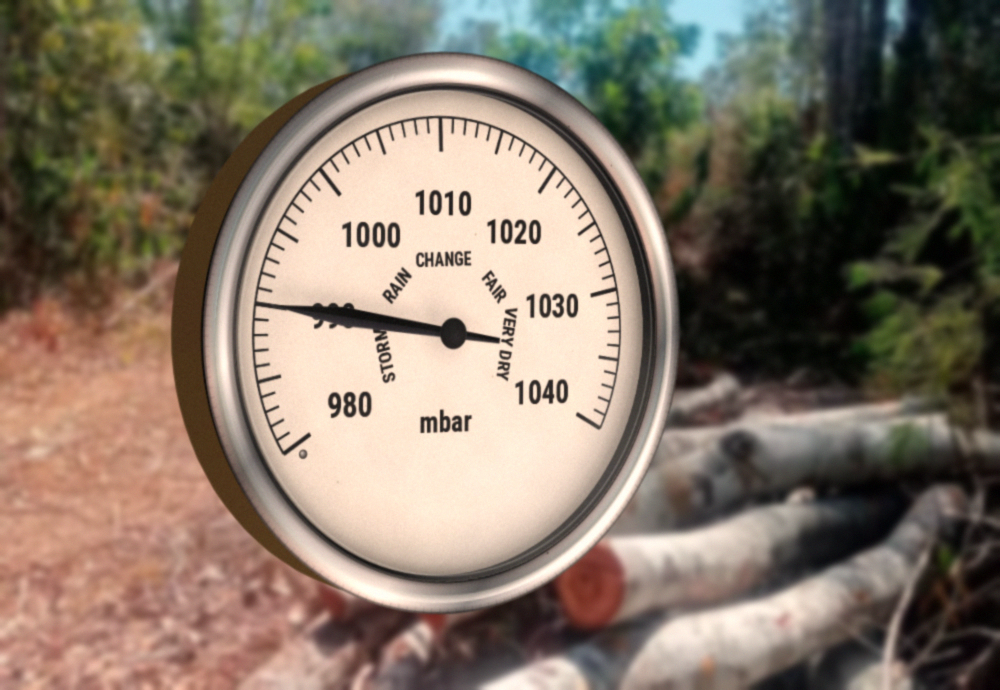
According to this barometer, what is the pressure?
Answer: 990 mbar
